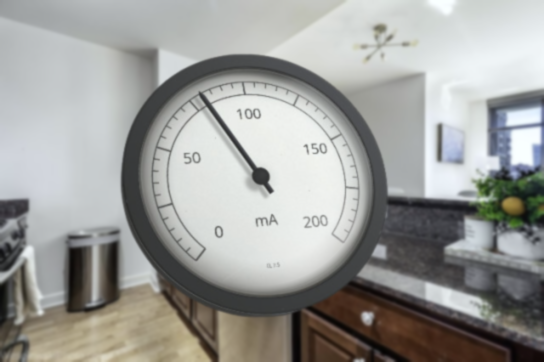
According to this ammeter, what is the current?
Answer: 80 mA
